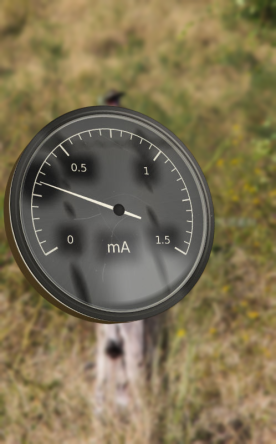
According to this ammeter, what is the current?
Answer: 0.3 mA
